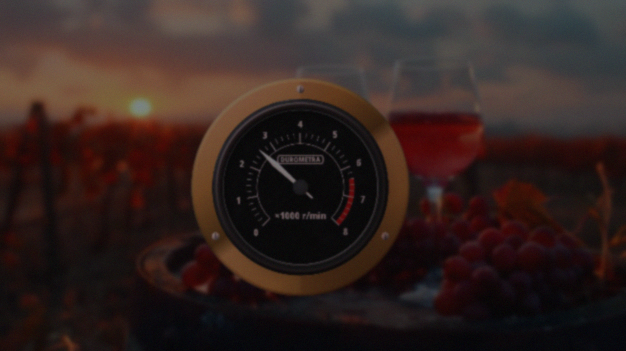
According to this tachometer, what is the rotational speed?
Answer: 2600 rpm
